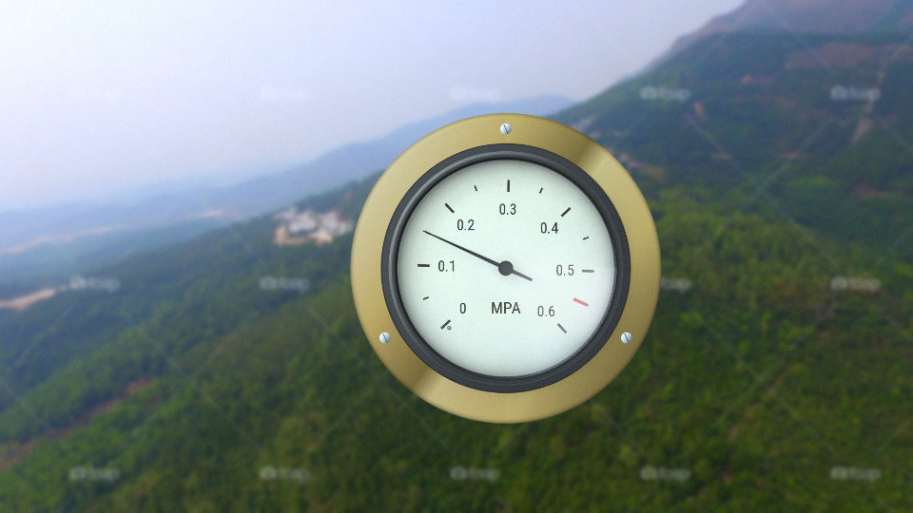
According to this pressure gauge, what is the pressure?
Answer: 0.15 MPa
